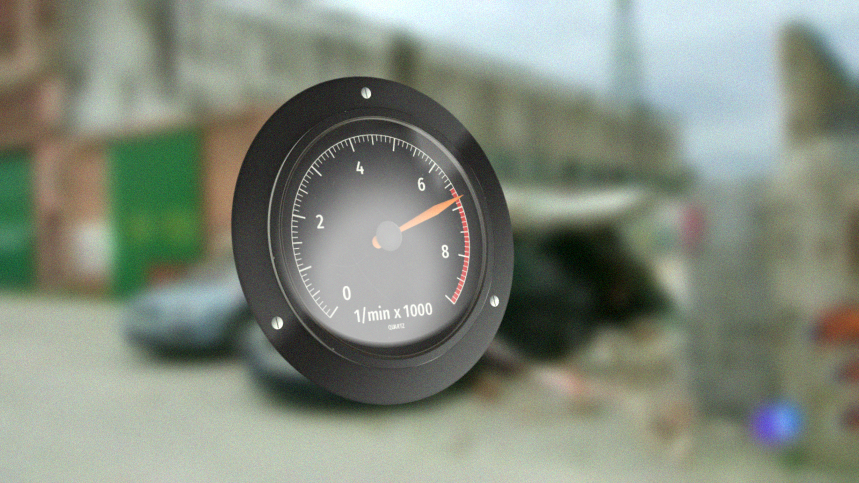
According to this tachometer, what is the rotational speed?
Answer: 6800 rpm
